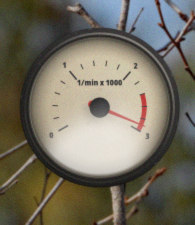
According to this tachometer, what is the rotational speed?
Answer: 2900 rpm
